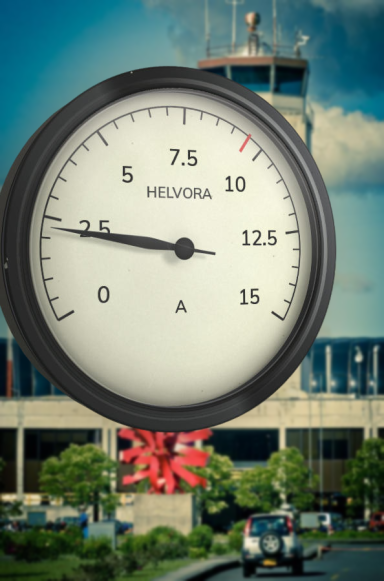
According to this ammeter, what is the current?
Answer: 2.25 A
